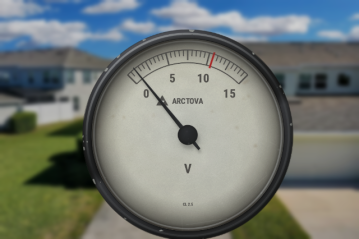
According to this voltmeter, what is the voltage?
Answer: 1 V
